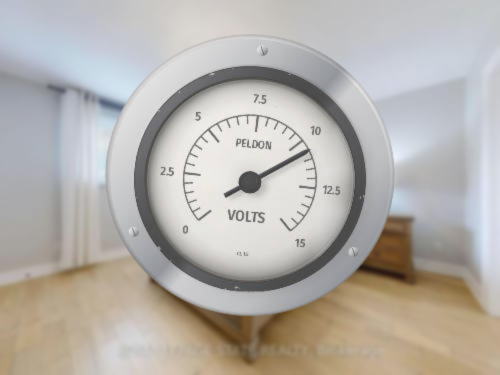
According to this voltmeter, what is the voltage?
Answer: 10.5 V
